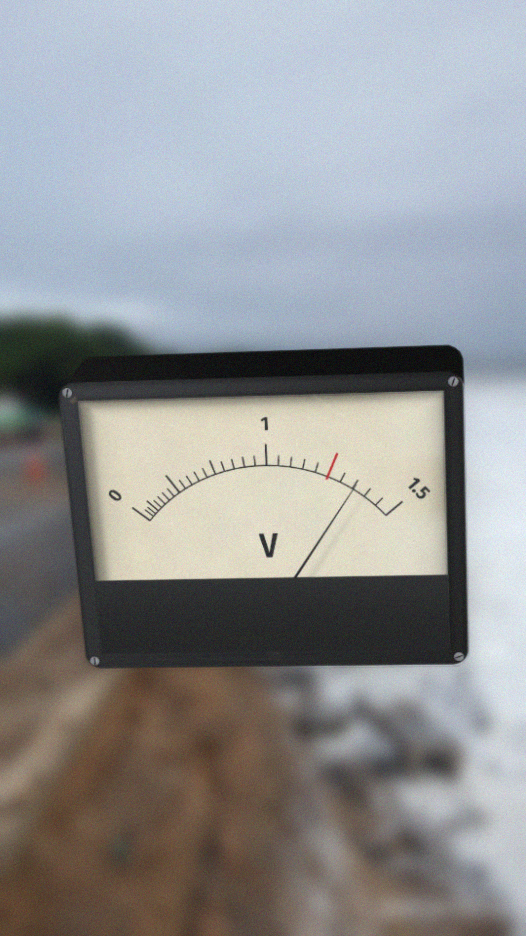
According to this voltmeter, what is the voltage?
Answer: 1.35 V
